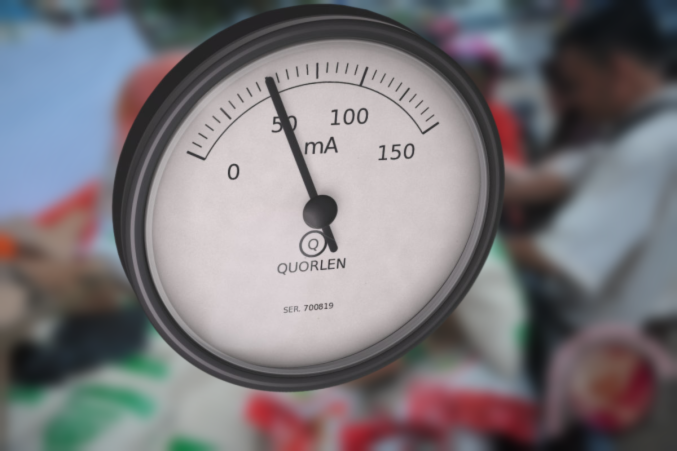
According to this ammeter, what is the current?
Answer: 50 mA
